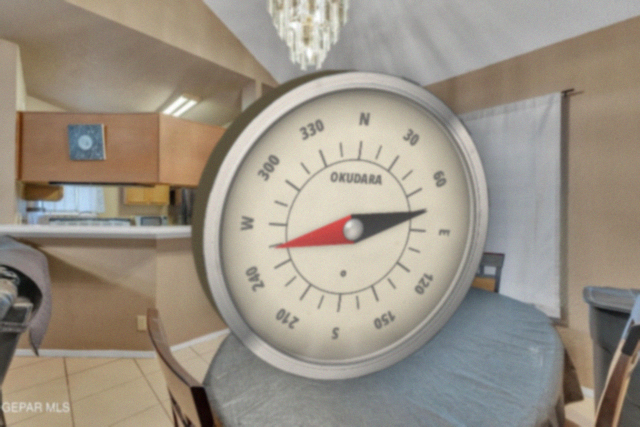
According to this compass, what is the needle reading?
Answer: 255 °
